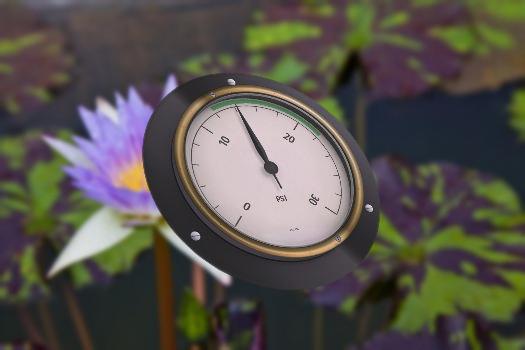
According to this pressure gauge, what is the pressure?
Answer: 14 psi
